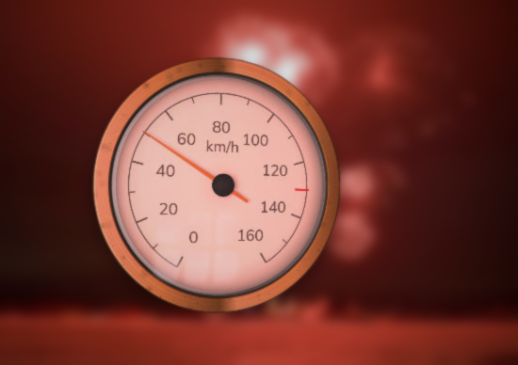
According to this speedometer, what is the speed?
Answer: 50 km/h
